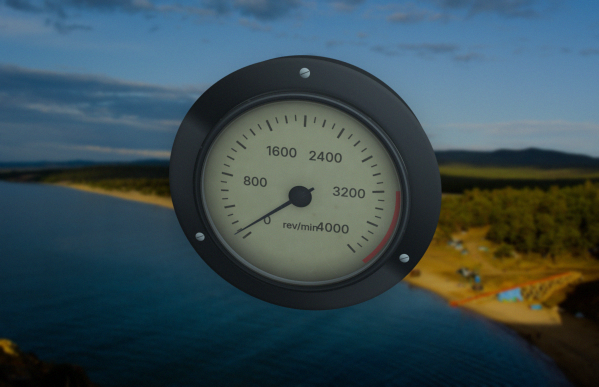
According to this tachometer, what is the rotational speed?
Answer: 100 rpm
